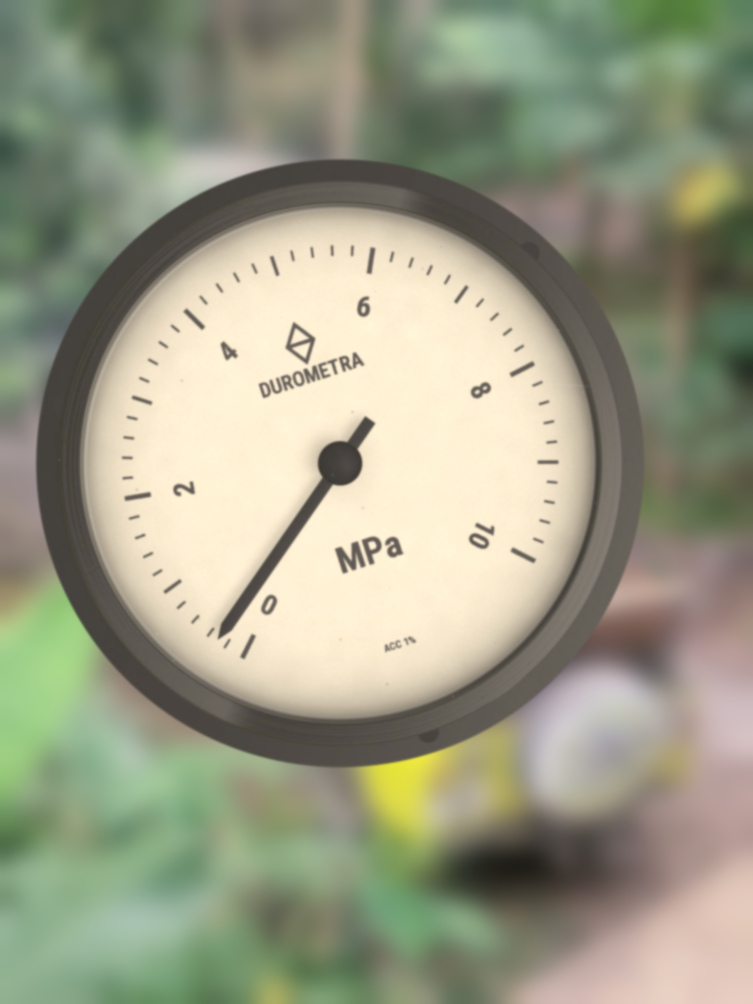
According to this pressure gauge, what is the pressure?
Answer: 0.3 MPa
